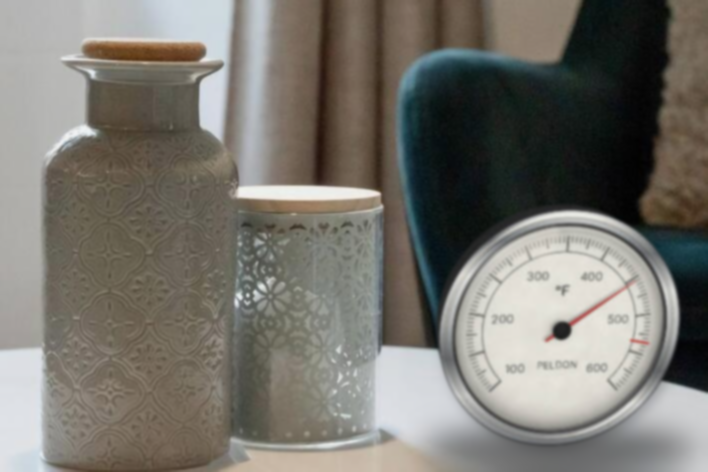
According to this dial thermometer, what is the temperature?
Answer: 450 °F
